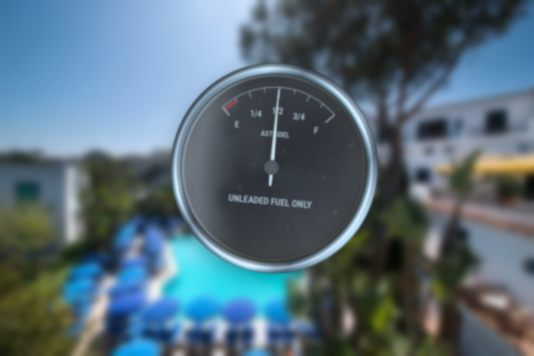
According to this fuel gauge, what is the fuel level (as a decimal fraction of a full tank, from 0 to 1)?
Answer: 0.5
